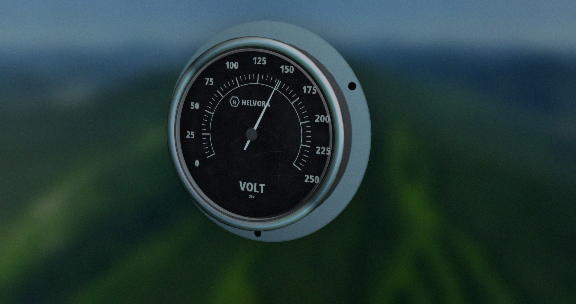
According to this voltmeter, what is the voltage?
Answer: 150 V
